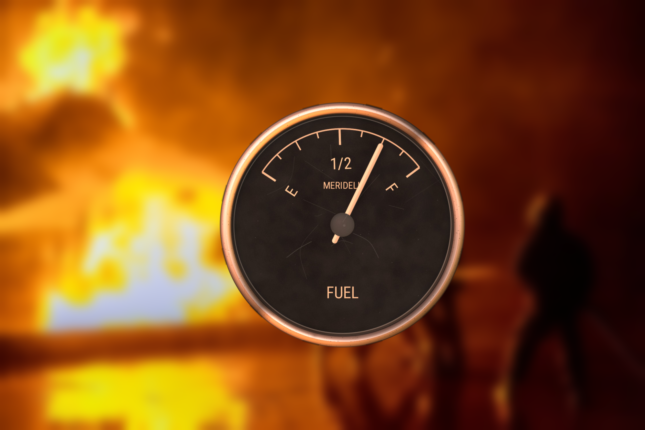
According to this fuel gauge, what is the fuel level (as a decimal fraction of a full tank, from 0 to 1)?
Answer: 0.75
